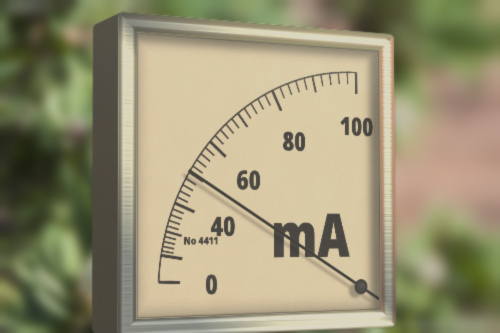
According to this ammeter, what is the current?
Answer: 50 mA
